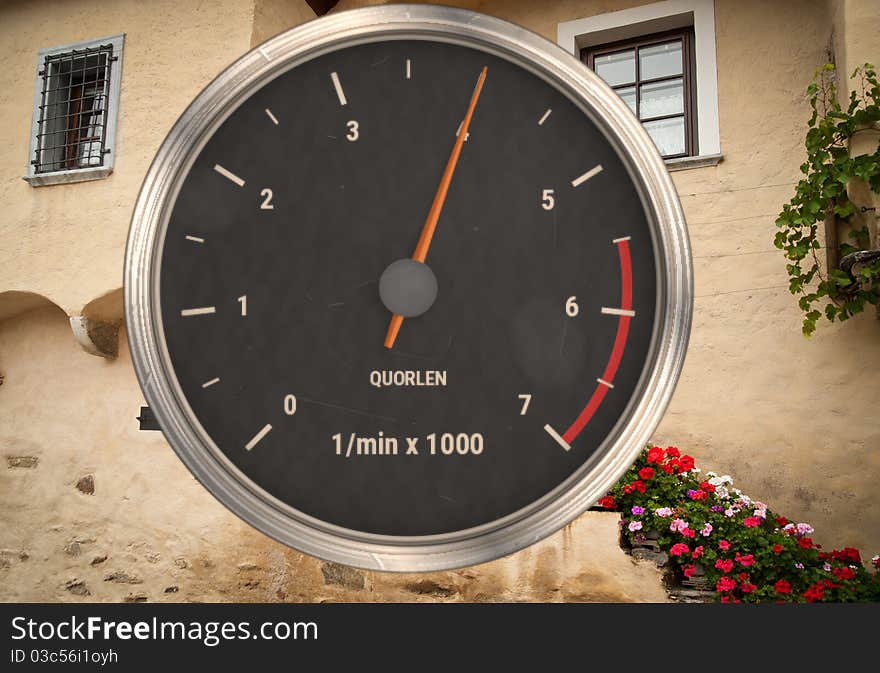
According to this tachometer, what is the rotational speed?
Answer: 4000 rpm
